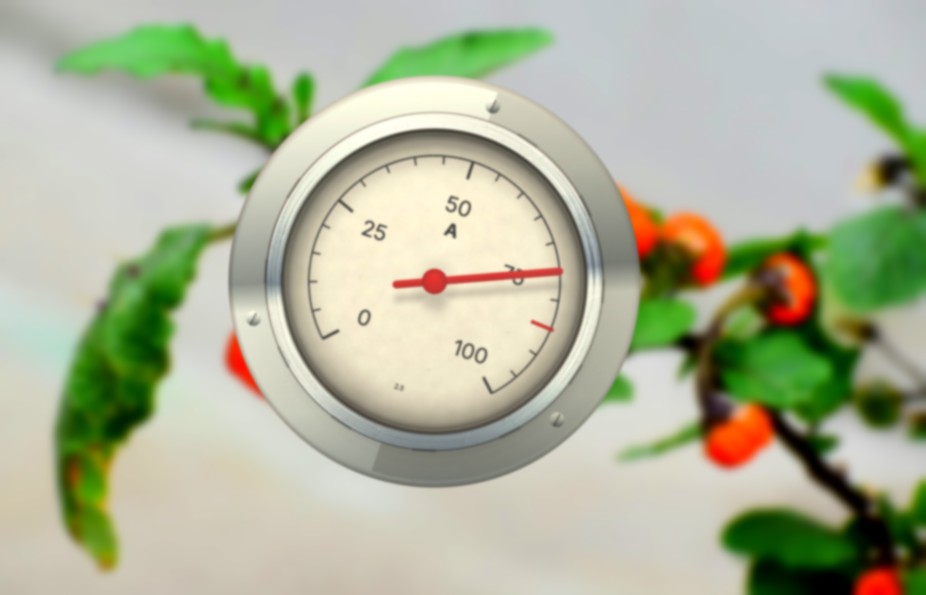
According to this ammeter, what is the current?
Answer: 75 A
